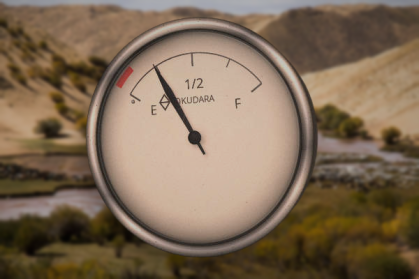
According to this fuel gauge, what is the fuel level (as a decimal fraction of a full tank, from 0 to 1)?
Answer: 0.25
